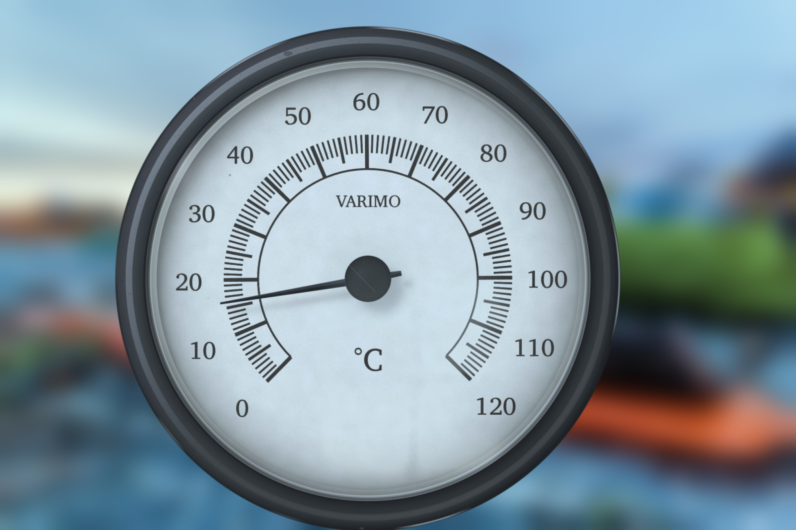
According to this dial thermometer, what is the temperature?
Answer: 16 °C
